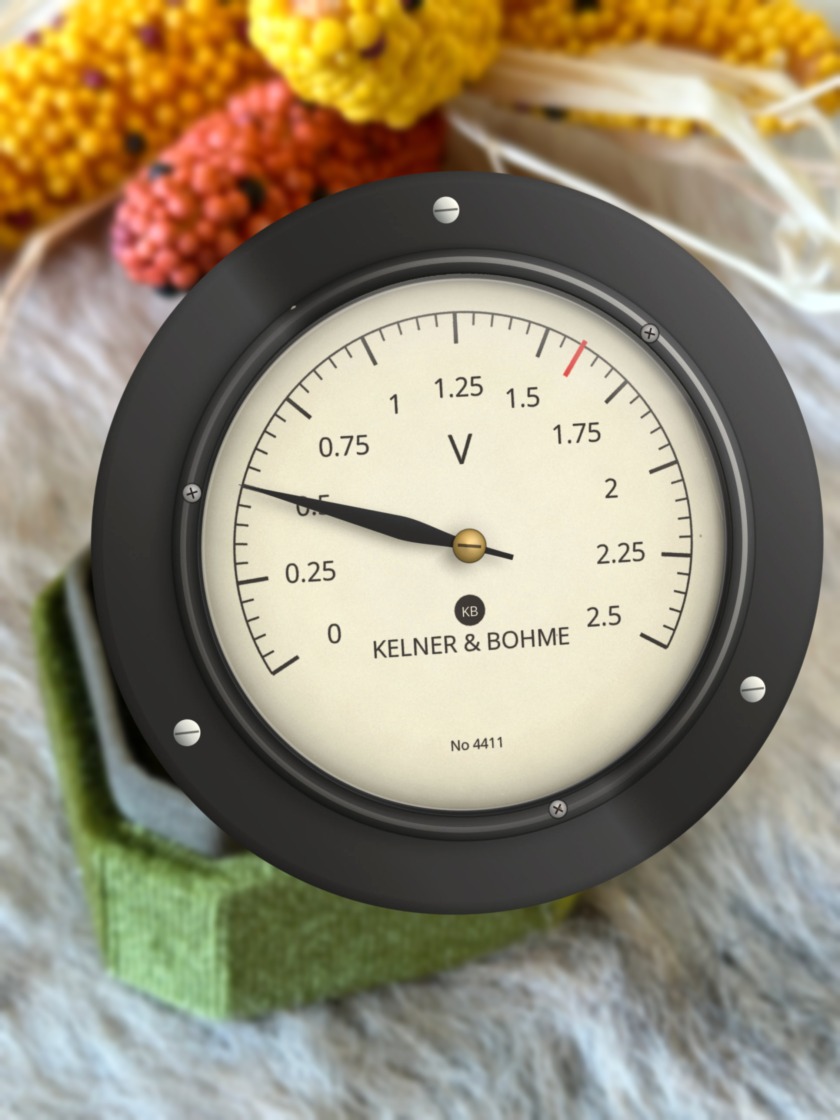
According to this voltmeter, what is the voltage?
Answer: 0.5 V
